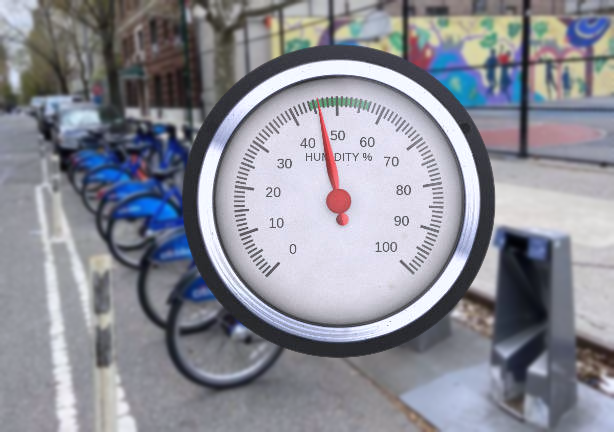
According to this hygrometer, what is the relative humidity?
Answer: 46 %
